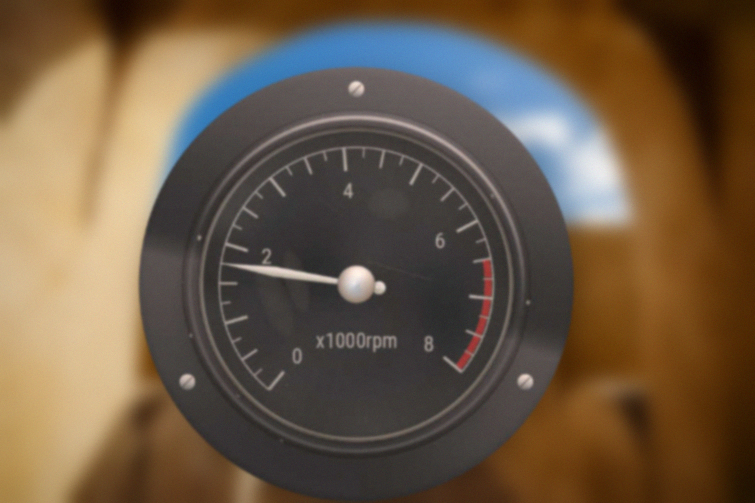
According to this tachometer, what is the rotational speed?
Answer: 1750 rpm
